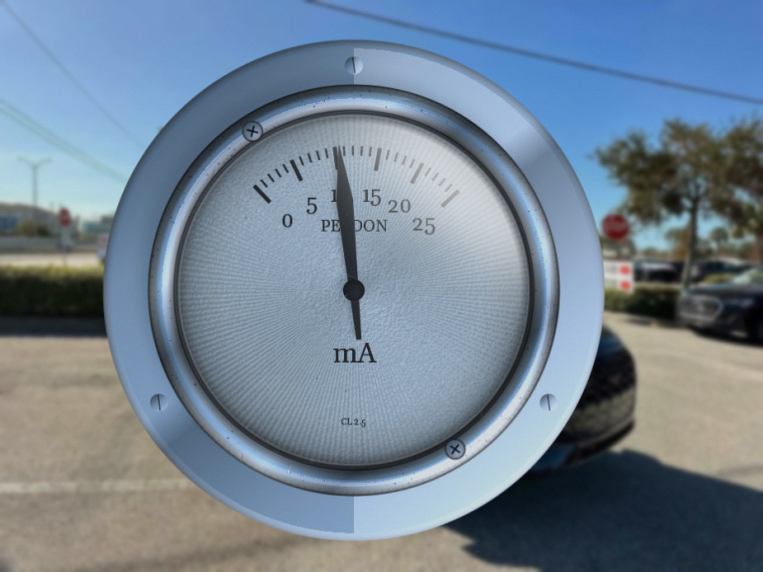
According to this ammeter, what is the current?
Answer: 10.5 mA
